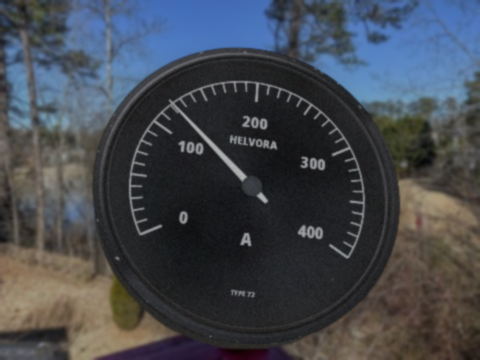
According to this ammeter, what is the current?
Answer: 120 A
